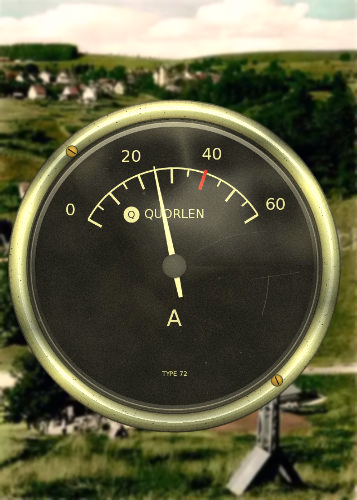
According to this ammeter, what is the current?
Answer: 25 A
